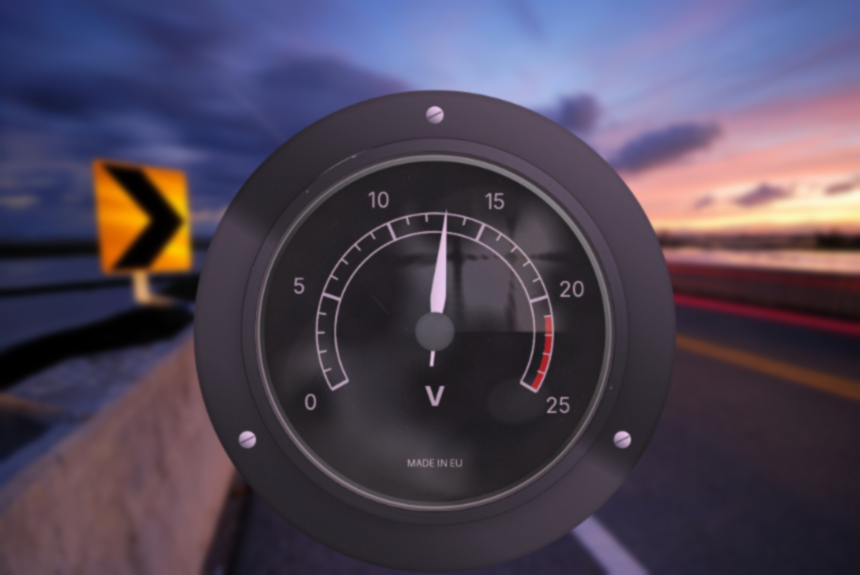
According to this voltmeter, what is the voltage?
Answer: 13 V
